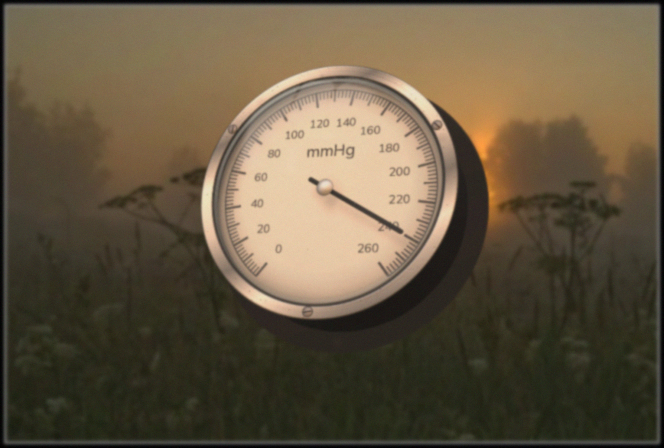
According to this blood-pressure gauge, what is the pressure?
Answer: 240 mmHg
